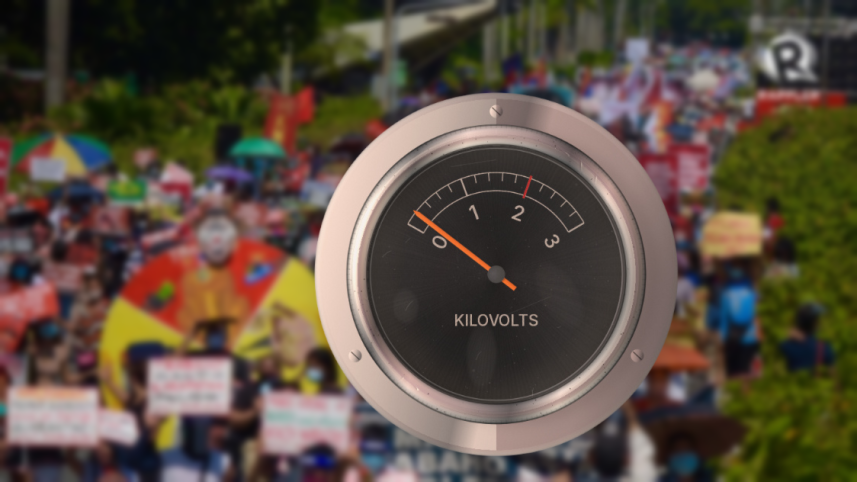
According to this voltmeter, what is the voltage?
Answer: 0.2 kV
